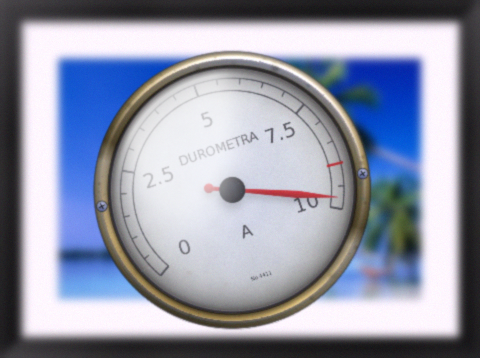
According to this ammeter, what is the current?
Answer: 9.75 A
